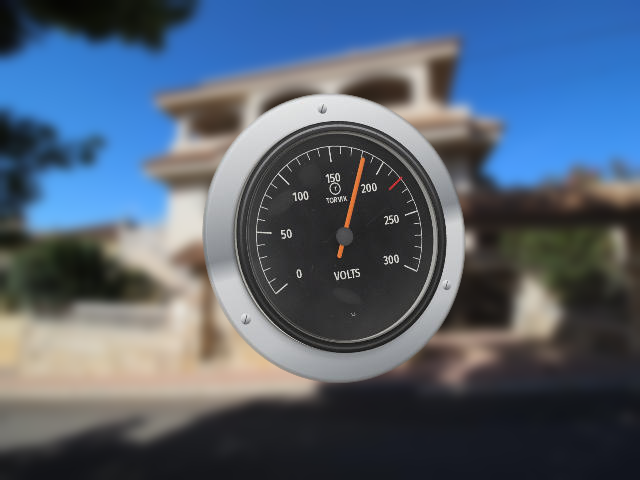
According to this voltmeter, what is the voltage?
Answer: 180 V
